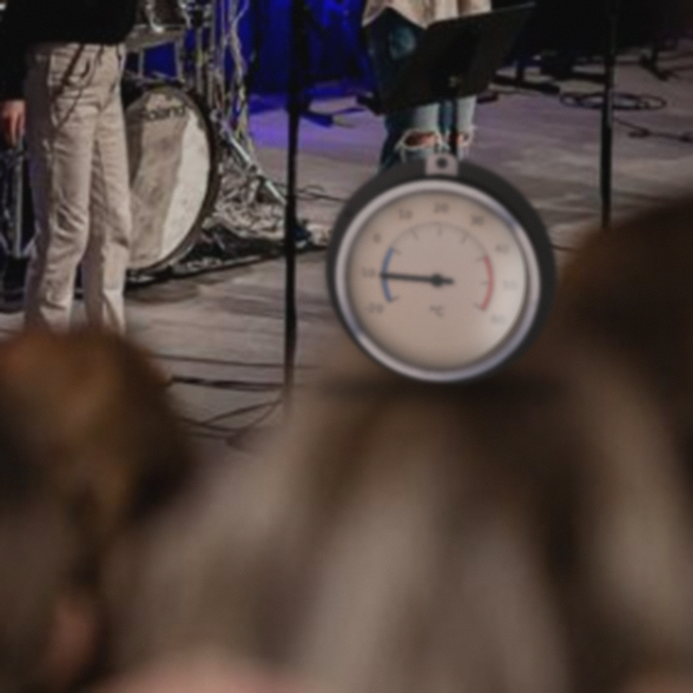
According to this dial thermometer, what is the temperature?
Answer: -10 °C
